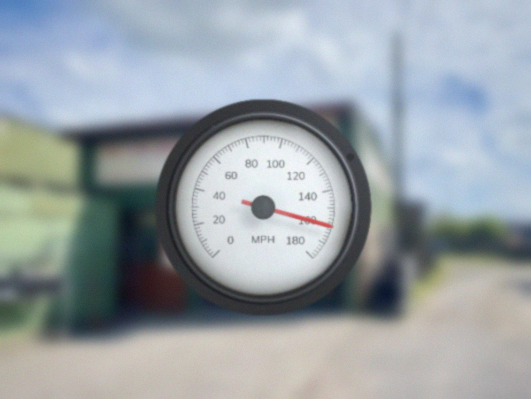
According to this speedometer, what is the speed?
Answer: 160 mph
